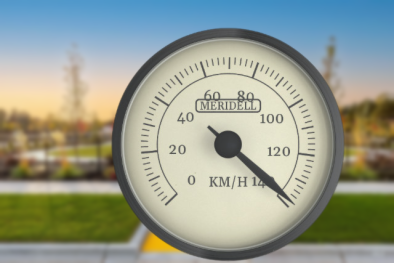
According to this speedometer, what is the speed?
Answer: 138 km/h
